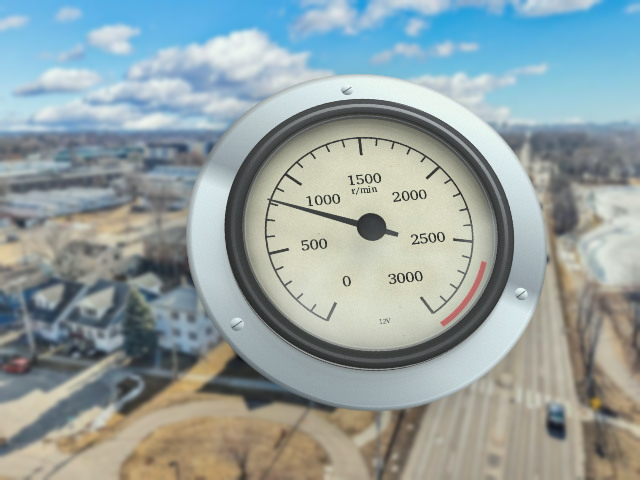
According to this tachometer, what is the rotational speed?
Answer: 800 rpm
